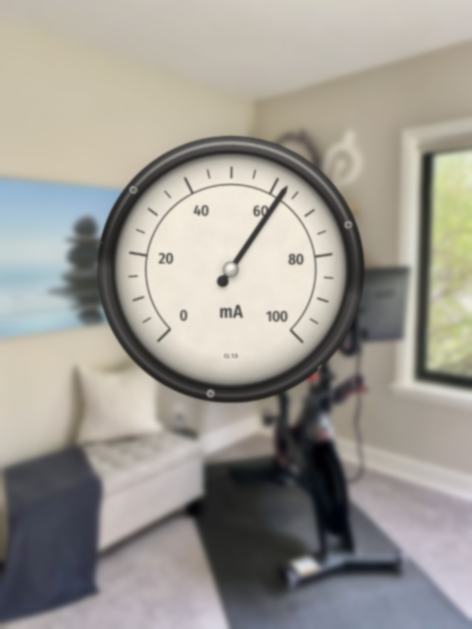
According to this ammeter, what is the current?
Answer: 62.5 mA
